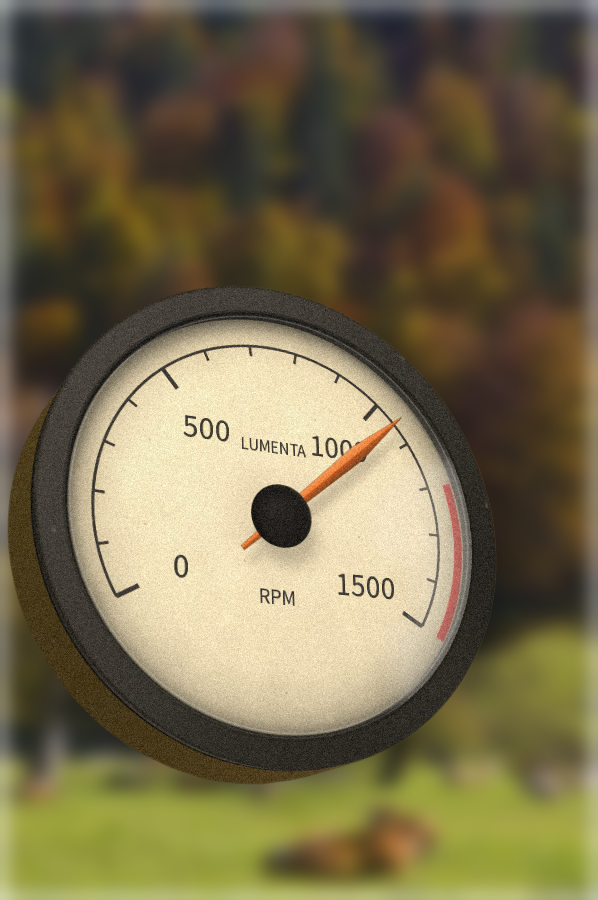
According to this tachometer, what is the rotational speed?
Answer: 1050 rpm
